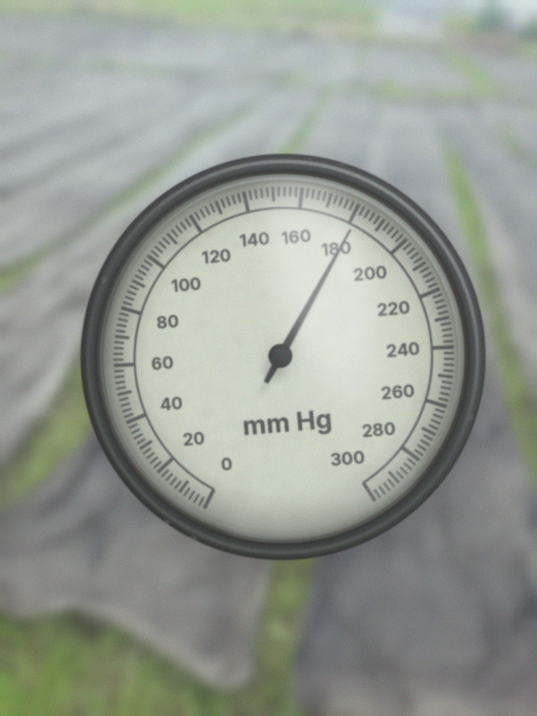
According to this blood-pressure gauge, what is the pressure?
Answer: 182 mmHg
